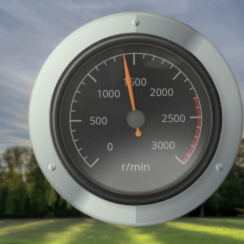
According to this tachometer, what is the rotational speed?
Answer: 1400 rpm
